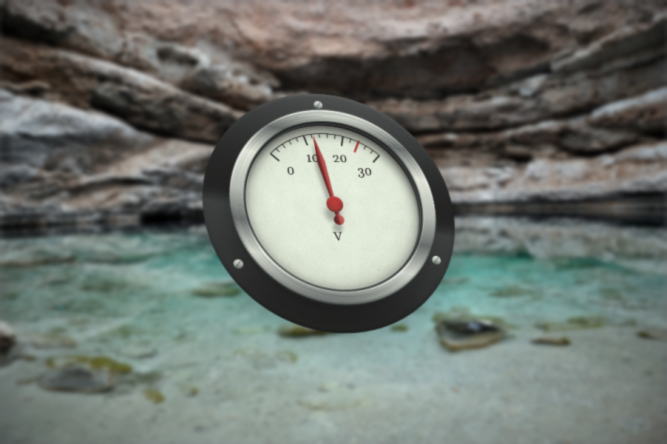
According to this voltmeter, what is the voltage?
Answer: 12 V
